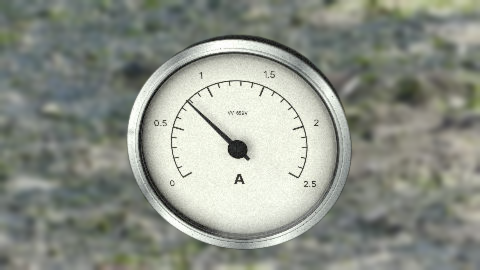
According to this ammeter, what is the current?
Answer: 0.8 A
